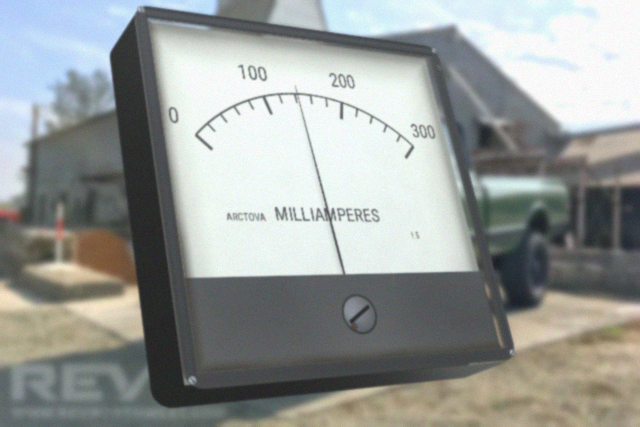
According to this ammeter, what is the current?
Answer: 140 mA
